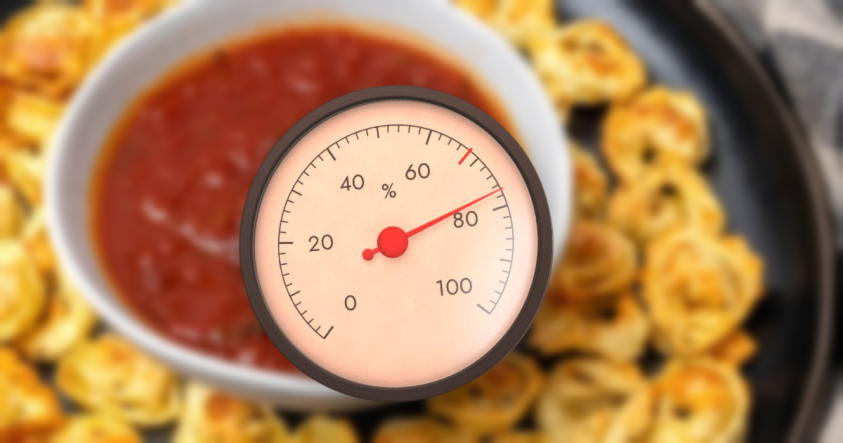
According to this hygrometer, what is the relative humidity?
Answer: 77 %
